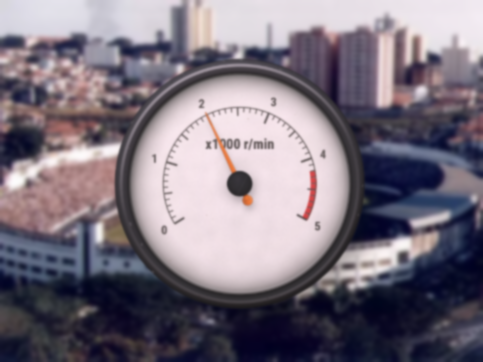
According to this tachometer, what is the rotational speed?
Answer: 2000 rpm
